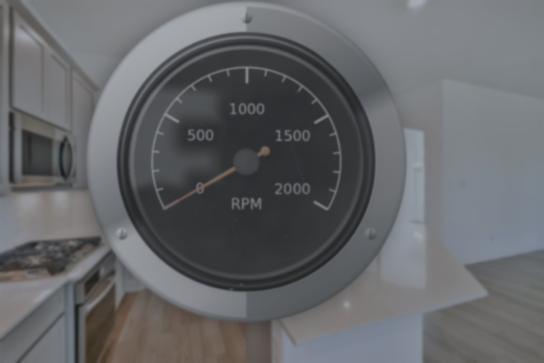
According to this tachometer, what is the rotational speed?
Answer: 0 rpm
